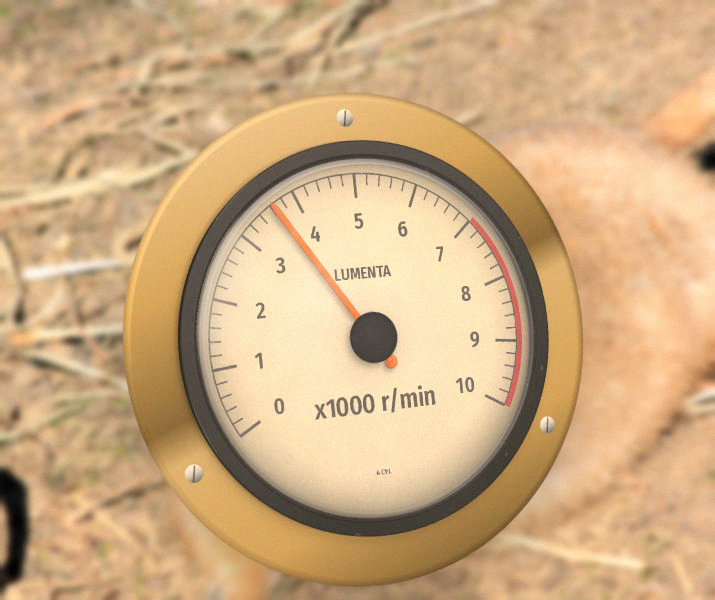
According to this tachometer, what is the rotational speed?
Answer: 3600 rpm
